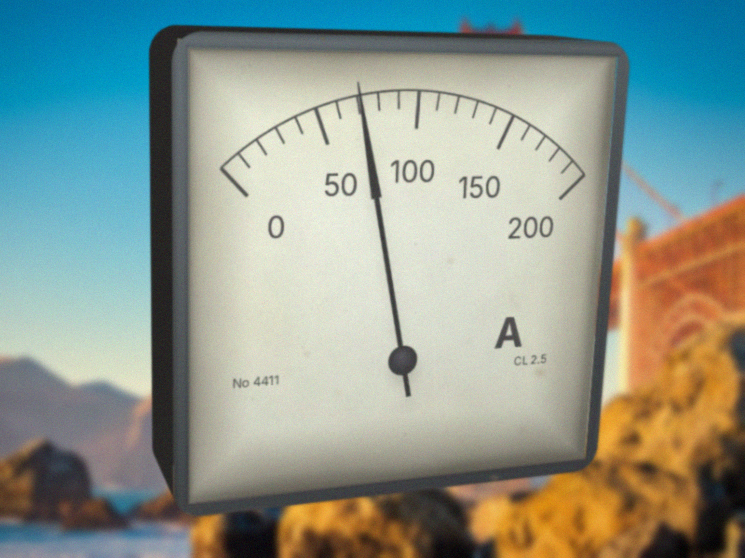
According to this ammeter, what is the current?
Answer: 70 A
